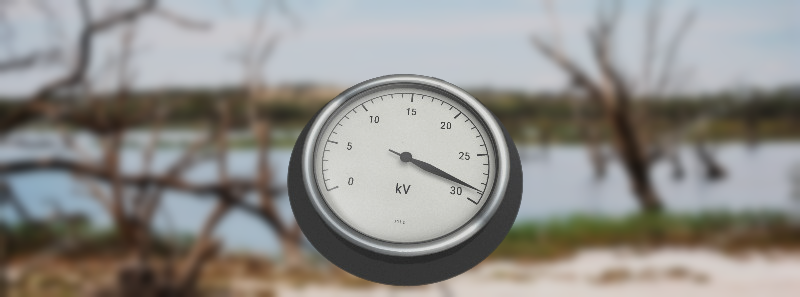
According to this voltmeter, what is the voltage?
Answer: 29 kV
